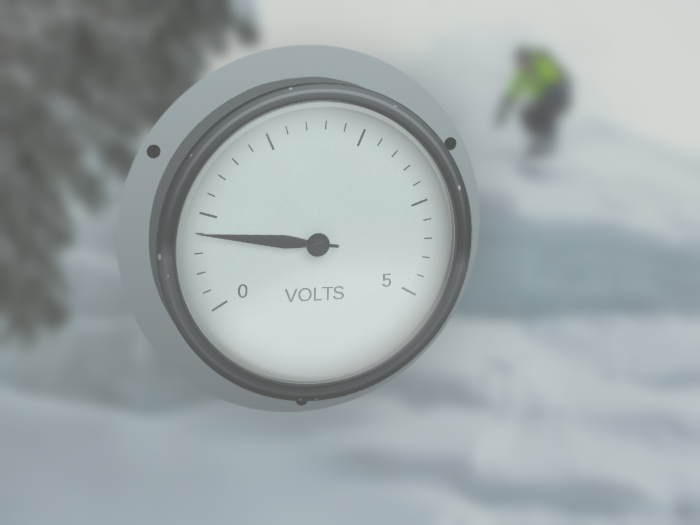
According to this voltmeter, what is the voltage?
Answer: 0.8 V
